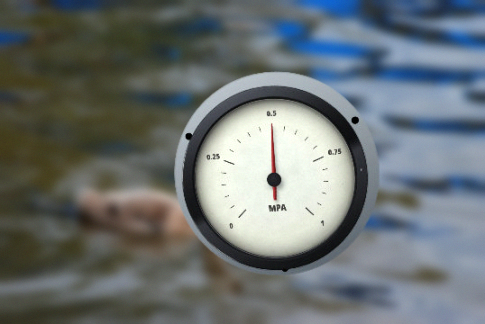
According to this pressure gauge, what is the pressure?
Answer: 0.5 MPa
